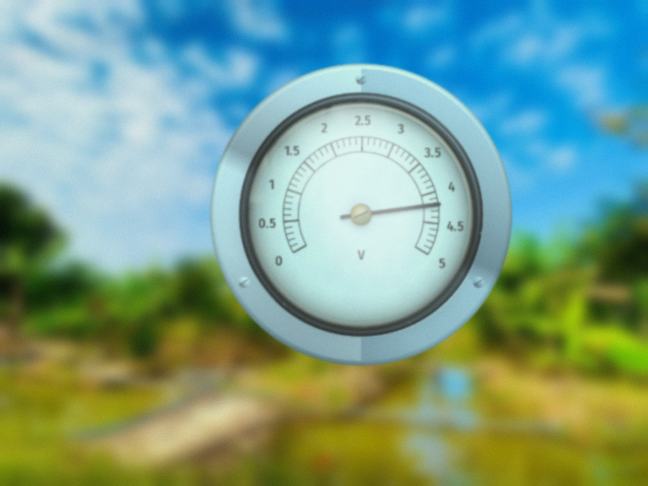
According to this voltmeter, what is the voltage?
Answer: 4.2 V
